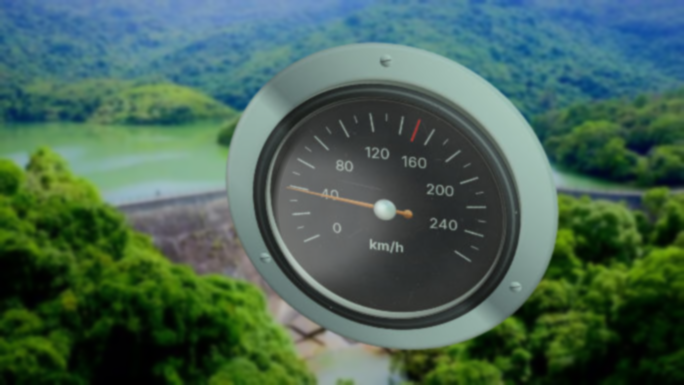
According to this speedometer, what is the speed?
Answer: 40 km/h
